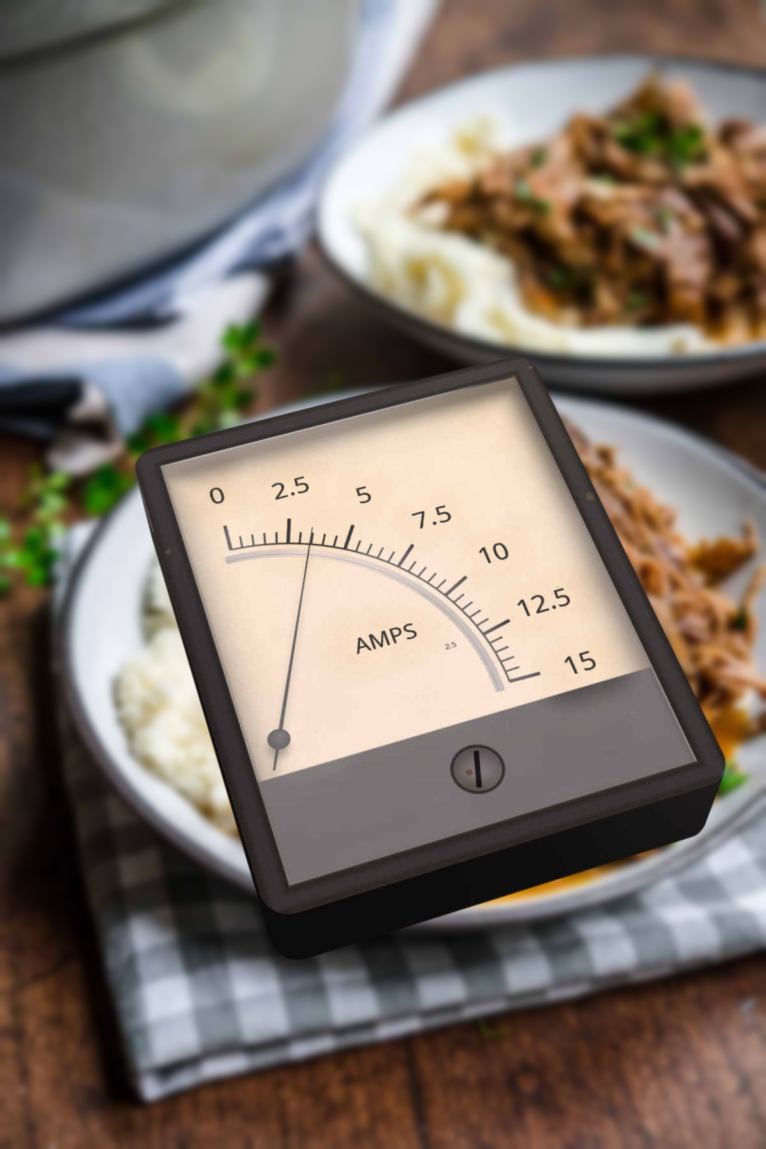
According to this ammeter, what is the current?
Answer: 3.5 A
